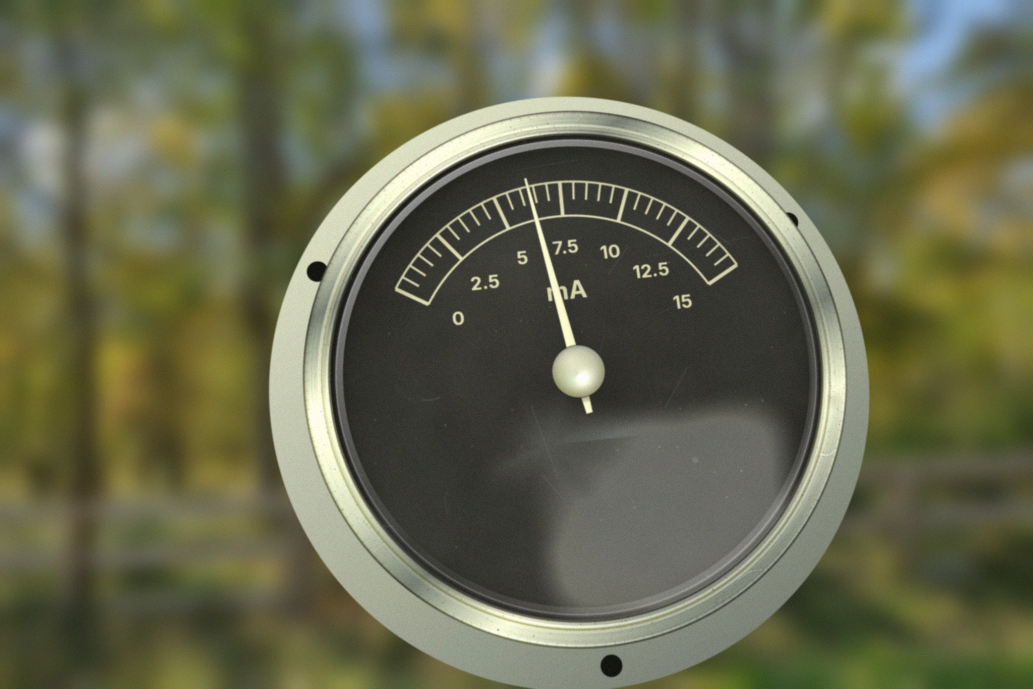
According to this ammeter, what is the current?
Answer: 6.25 mA
